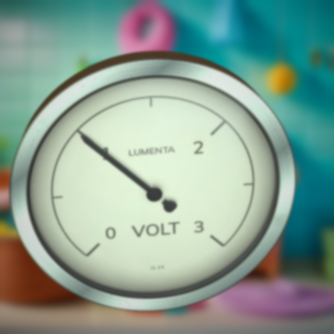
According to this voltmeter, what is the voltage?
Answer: 1 V
